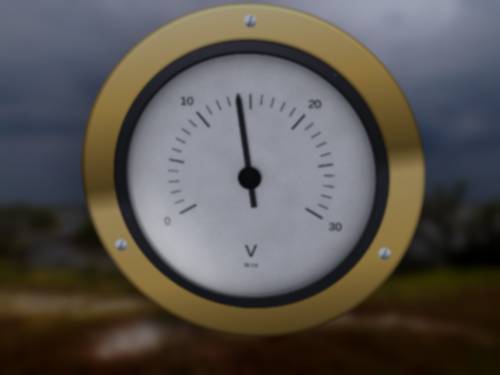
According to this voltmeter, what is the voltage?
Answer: 14 V
